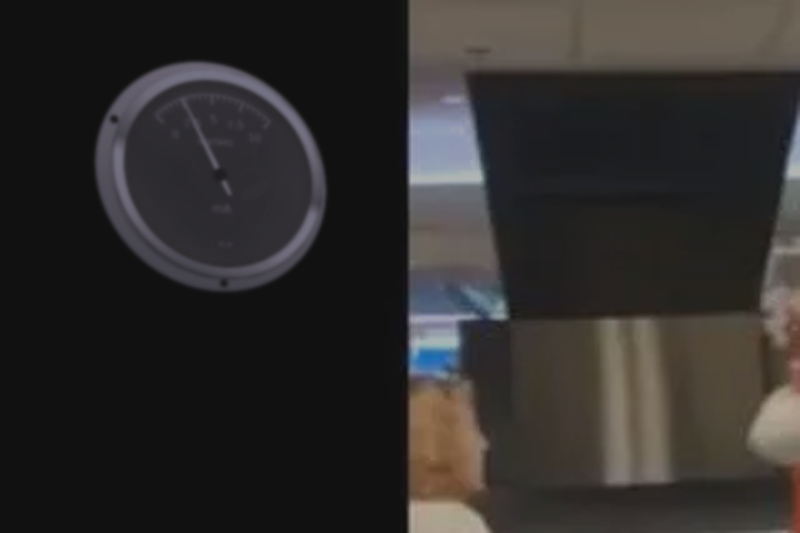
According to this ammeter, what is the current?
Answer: 2.5 mA
